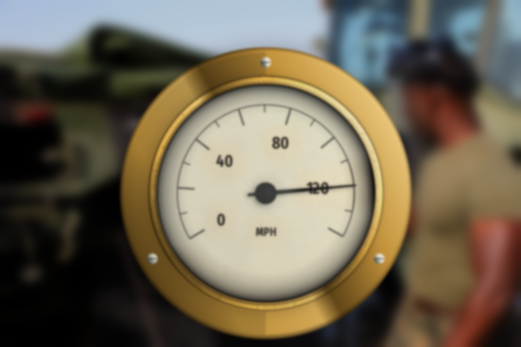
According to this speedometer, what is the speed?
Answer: 120 mph
